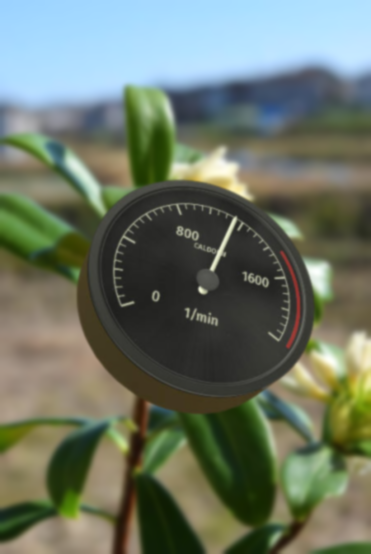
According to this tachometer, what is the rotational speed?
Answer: 1150 rpm
